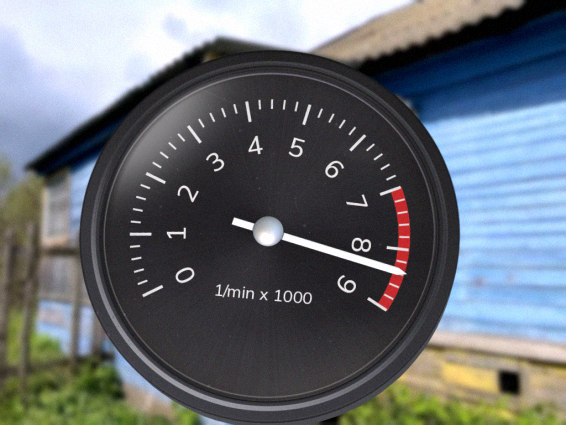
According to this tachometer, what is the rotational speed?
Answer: 8400 rpm
